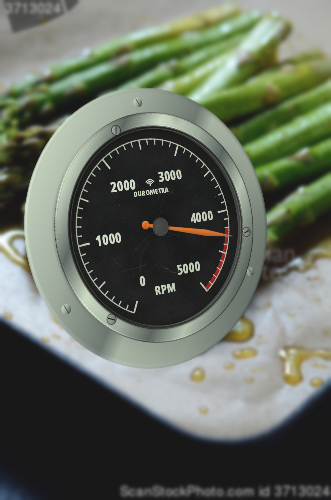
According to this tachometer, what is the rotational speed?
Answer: 4300 rpm
